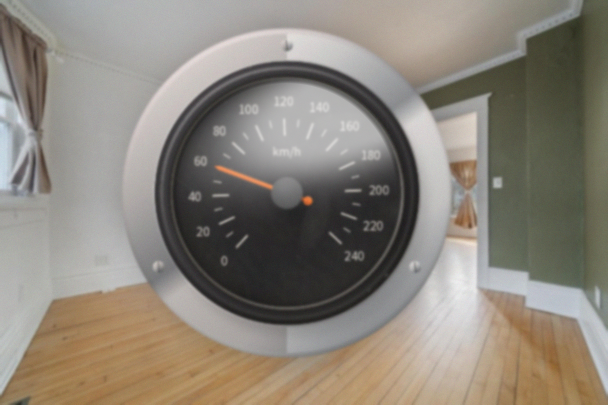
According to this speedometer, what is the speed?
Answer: 60 km/h
